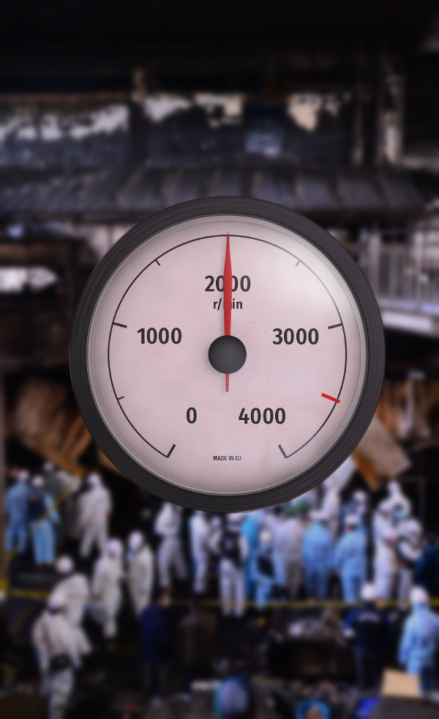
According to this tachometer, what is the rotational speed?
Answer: 2000 rpm
